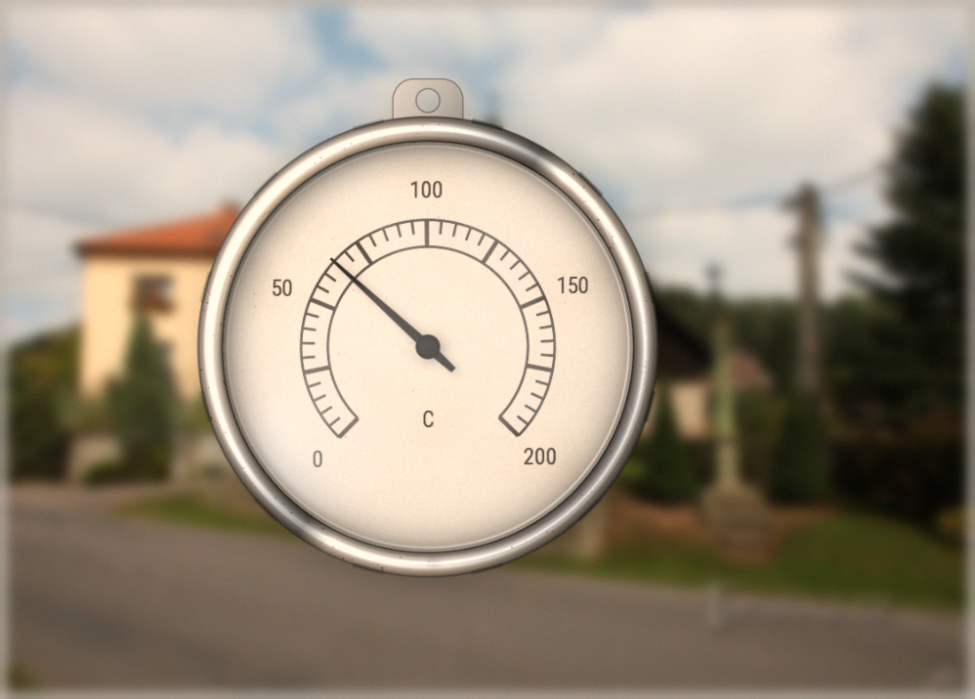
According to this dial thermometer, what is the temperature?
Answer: 65 °C
